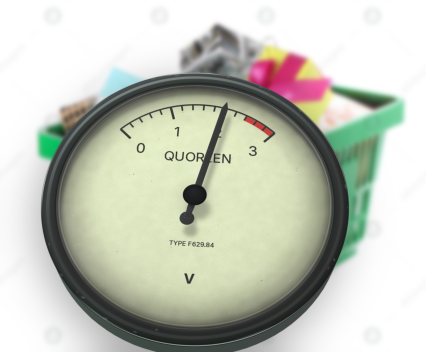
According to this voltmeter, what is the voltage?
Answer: 2 V
